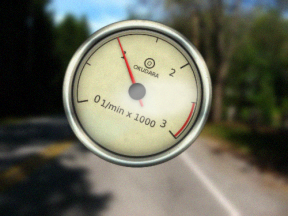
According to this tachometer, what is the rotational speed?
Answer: 1000 rpm
